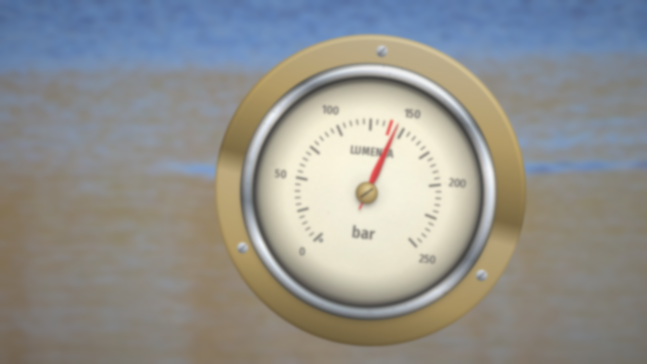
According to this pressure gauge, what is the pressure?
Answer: 145 bar
